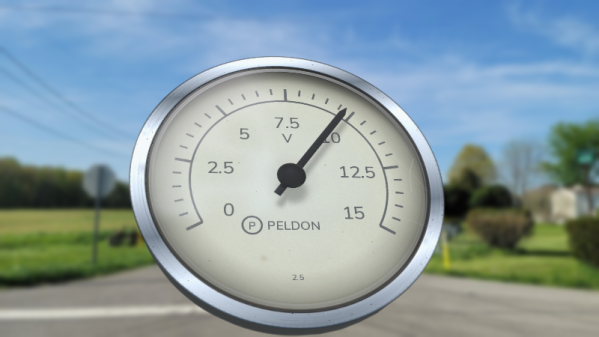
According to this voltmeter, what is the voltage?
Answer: 9.75 V
